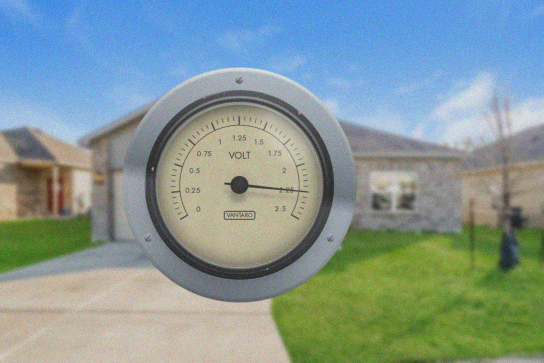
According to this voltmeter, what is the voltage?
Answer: 2.25 V
